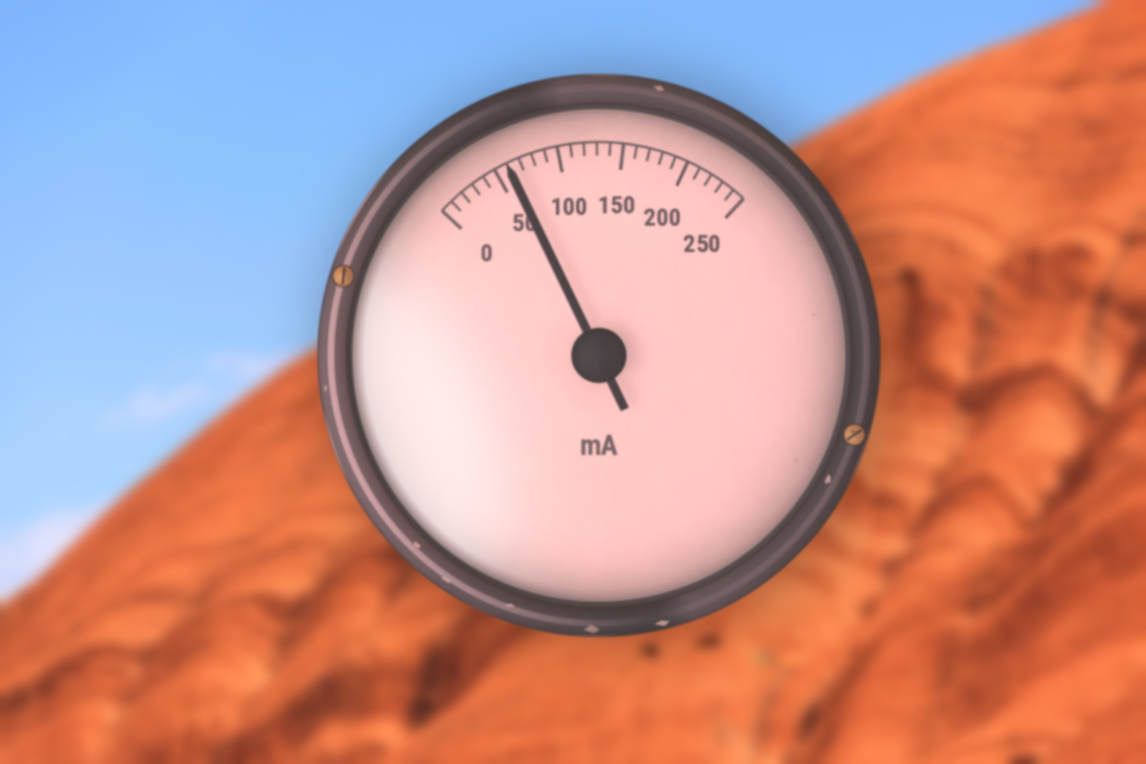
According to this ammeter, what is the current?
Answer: 60 mA
